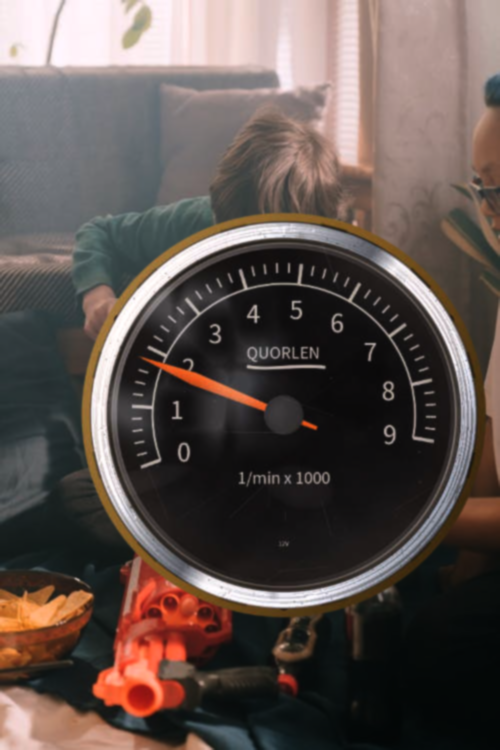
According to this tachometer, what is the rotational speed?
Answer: 1800 rpm
